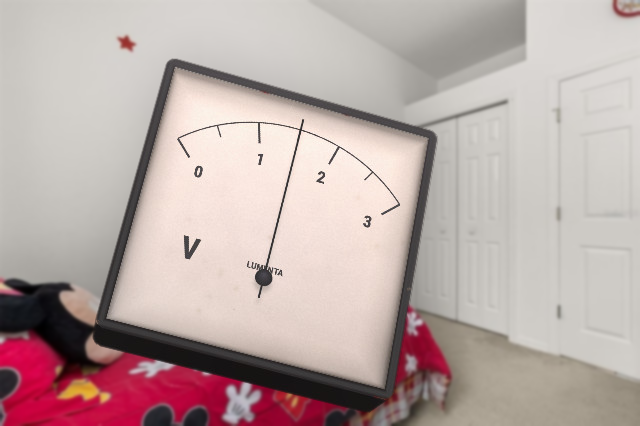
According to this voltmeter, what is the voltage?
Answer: 1.5 V
